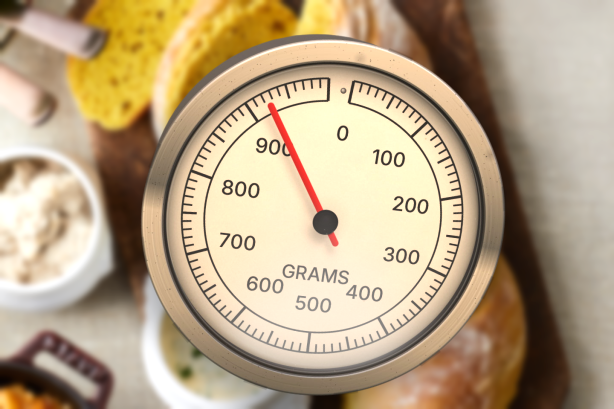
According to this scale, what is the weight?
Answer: 925 g
